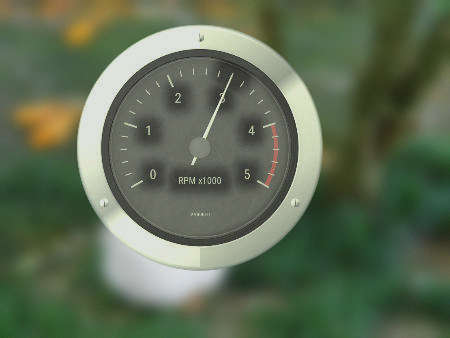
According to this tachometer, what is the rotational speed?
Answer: 3000 rpm
